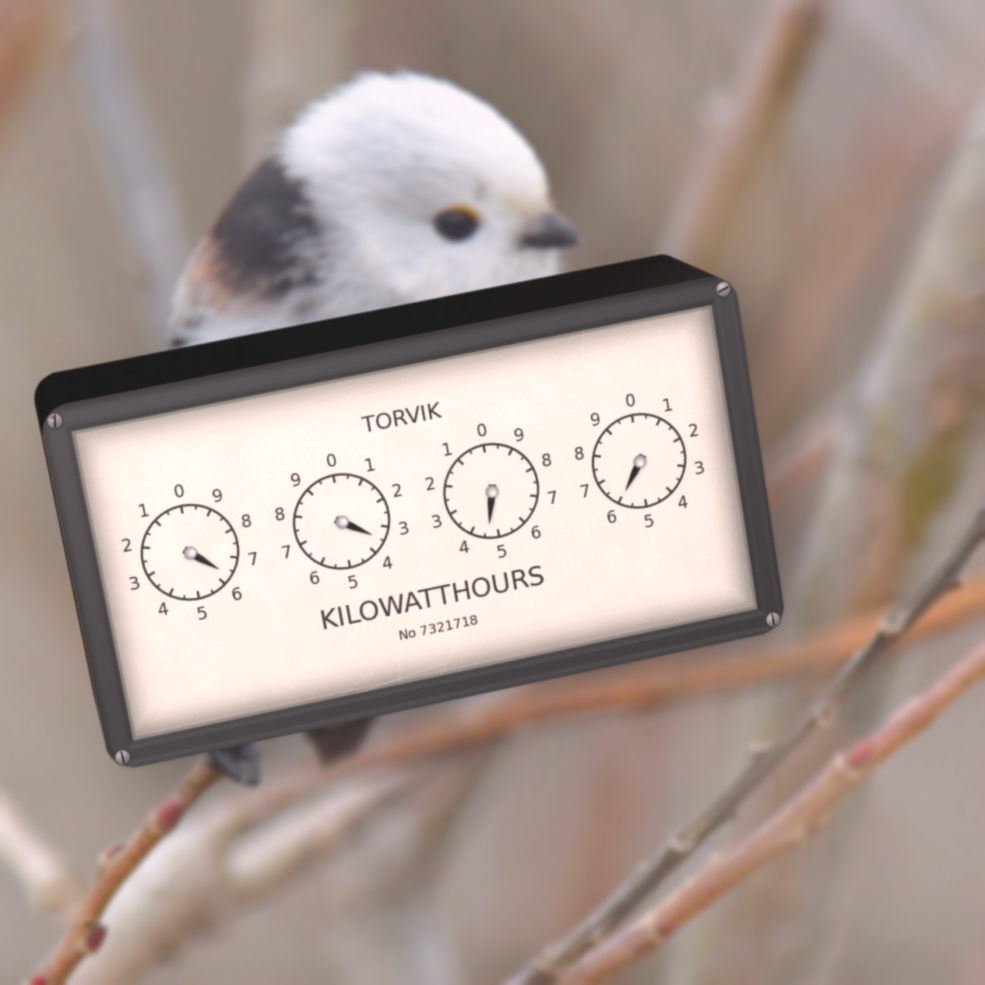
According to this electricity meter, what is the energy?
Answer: 6346 kWh
